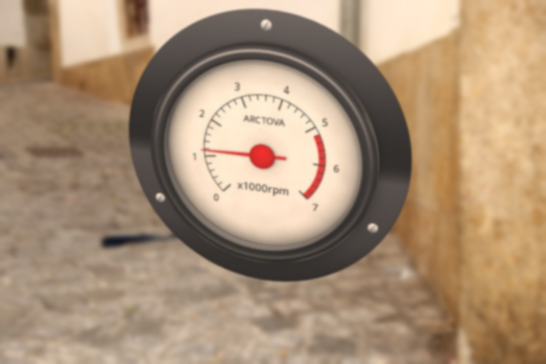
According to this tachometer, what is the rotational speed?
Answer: 1200 rpm
